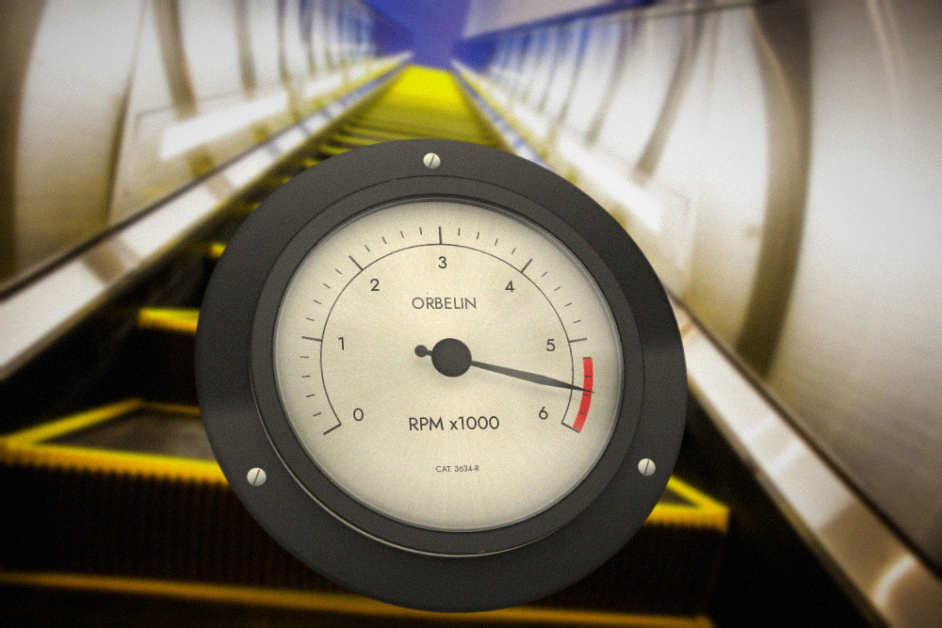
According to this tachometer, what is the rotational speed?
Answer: 5600 rpm
